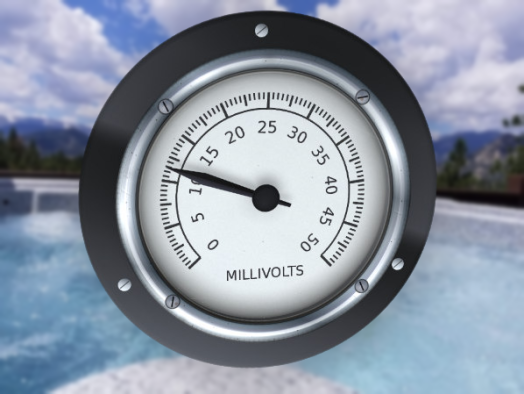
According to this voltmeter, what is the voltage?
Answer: 11.5 mV
